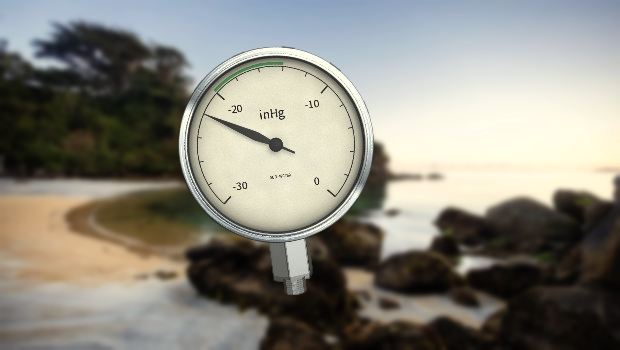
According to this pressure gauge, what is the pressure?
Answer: -22 inHg
